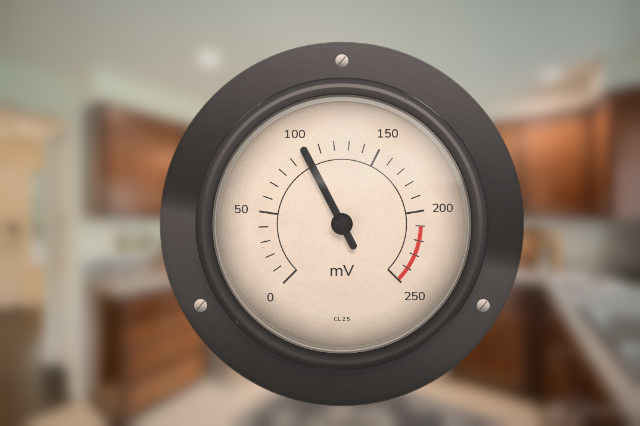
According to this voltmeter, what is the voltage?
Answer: 100 mV
